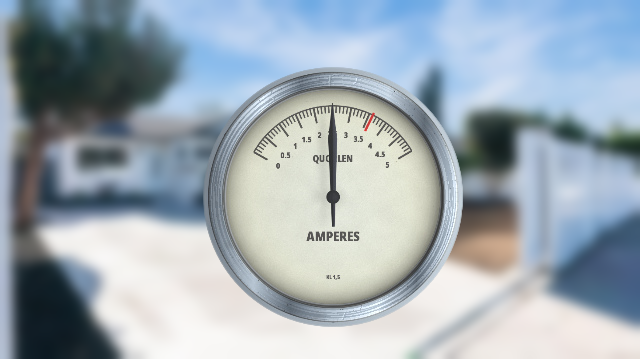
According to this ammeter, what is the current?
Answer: 2.5 A
